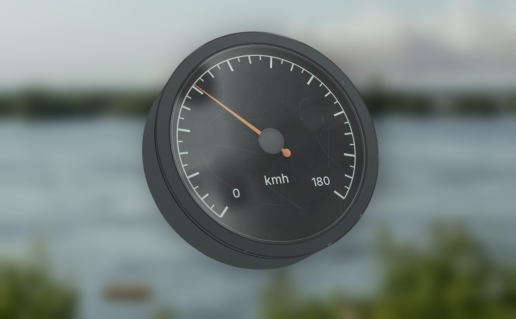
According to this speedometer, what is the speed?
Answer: 60 km/h
